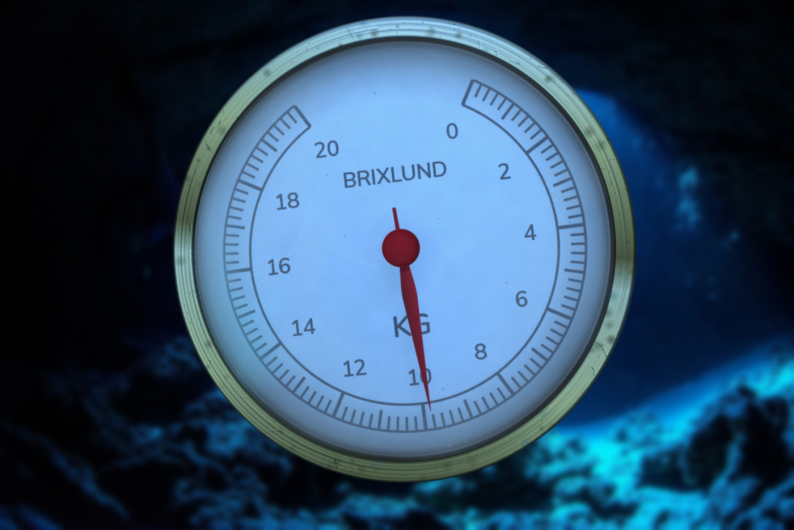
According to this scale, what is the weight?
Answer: 9.8 kg
